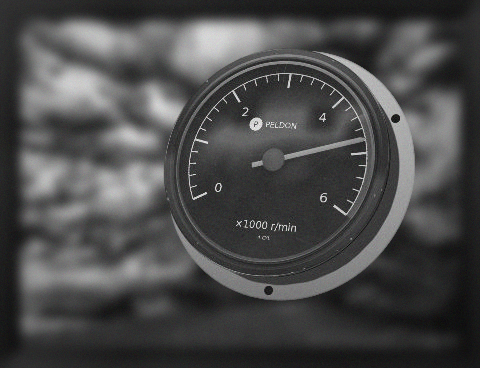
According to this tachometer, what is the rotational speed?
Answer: 4800 rpm
